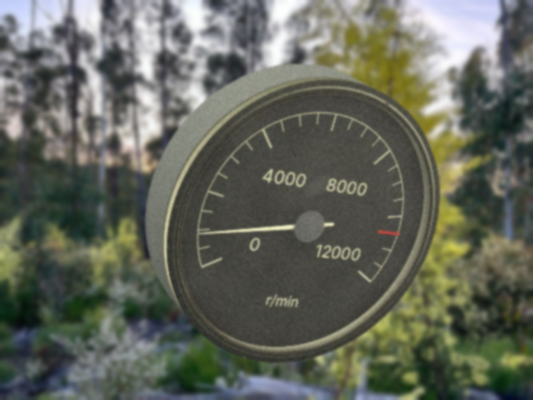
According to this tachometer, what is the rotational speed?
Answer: 1000 rpm
